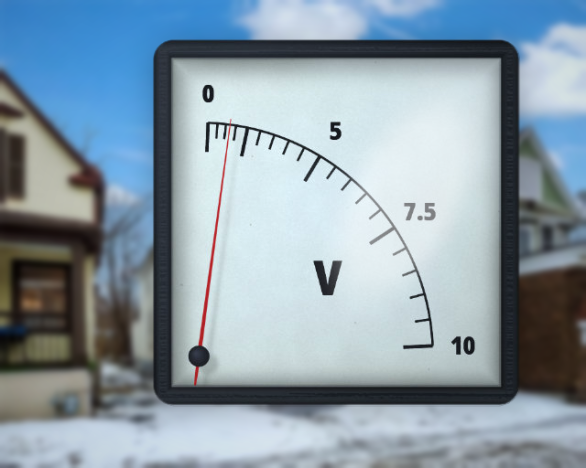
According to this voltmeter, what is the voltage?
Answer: 1.75 V
